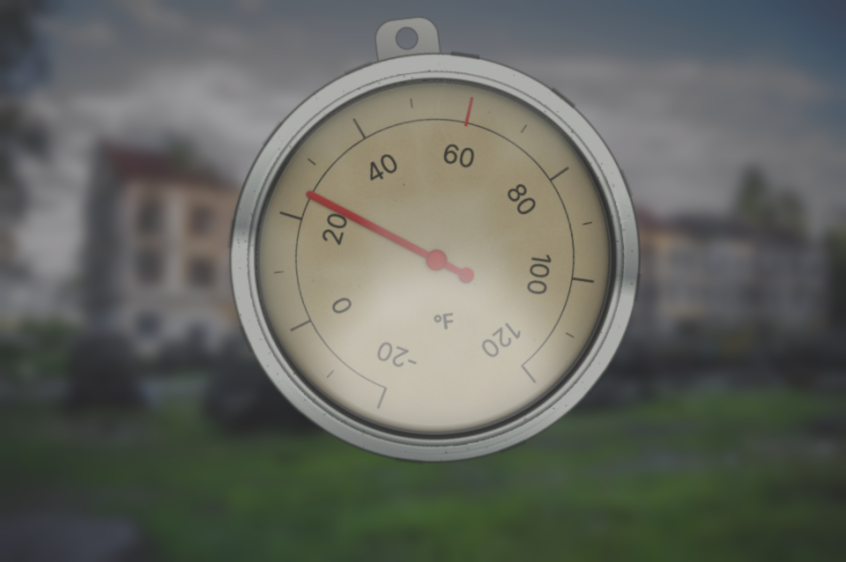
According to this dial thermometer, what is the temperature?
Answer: 25 °F
